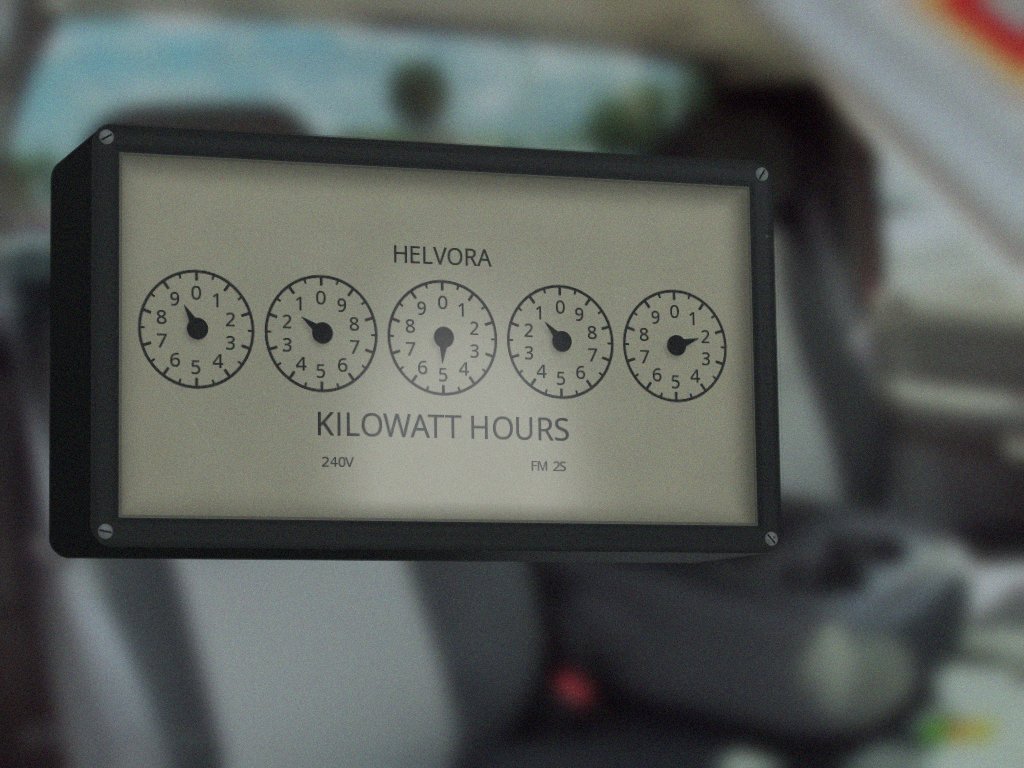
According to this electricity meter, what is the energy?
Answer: 91512 kWh
